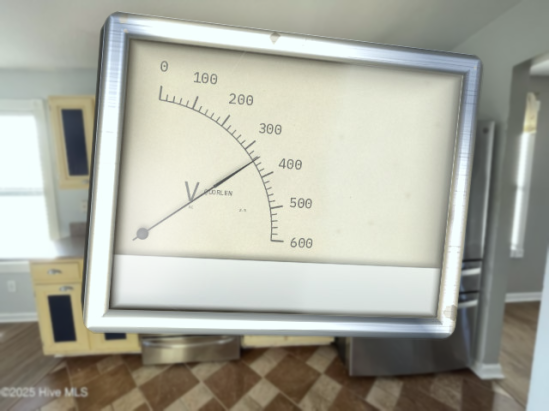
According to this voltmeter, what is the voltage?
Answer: 340 V
